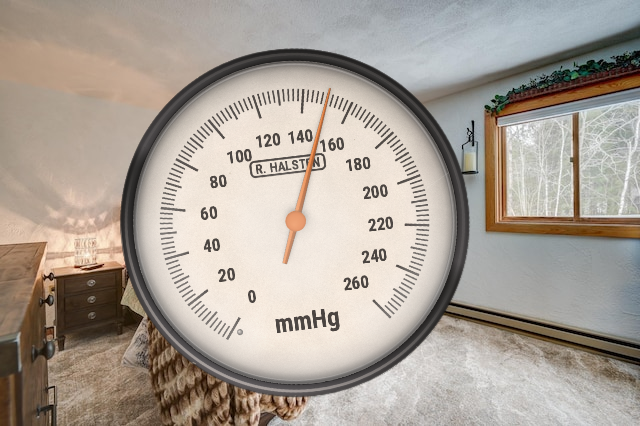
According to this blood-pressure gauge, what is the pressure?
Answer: 150 mmHg
